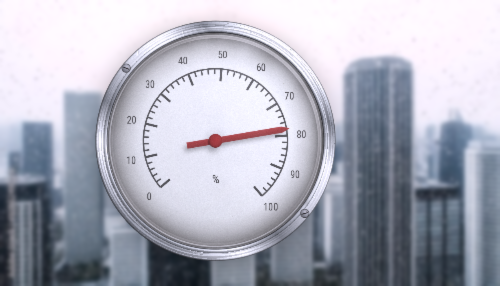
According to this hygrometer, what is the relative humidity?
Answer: 78 %
